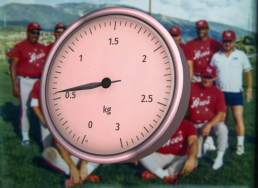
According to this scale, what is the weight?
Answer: 0.55 kg
